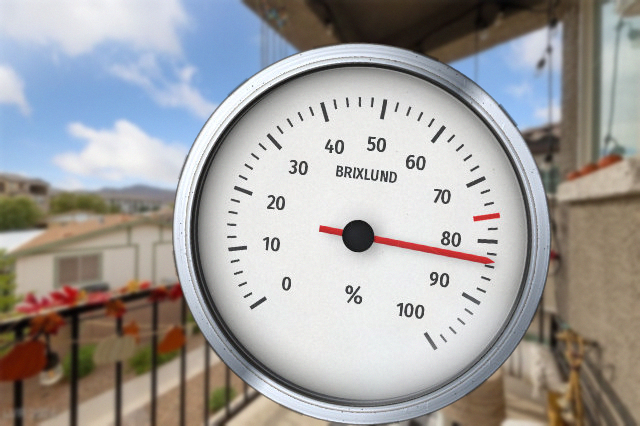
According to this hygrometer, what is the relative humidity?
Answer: 83 %
